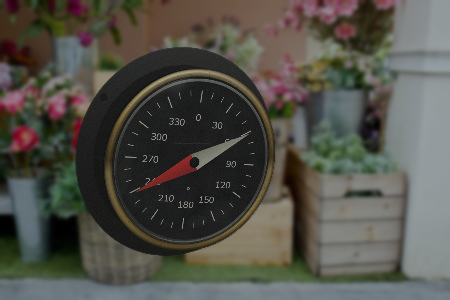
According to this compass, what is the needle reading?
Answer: 240 °
